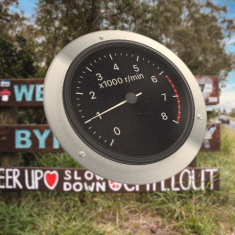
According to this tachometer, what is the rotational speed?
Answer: 1000 rpm
